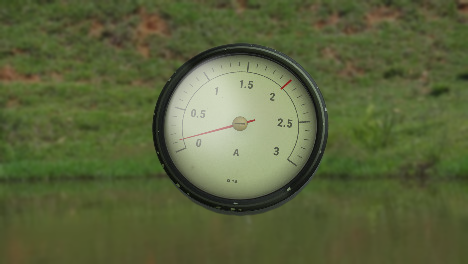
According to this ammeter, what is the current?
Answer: 0.1 A
